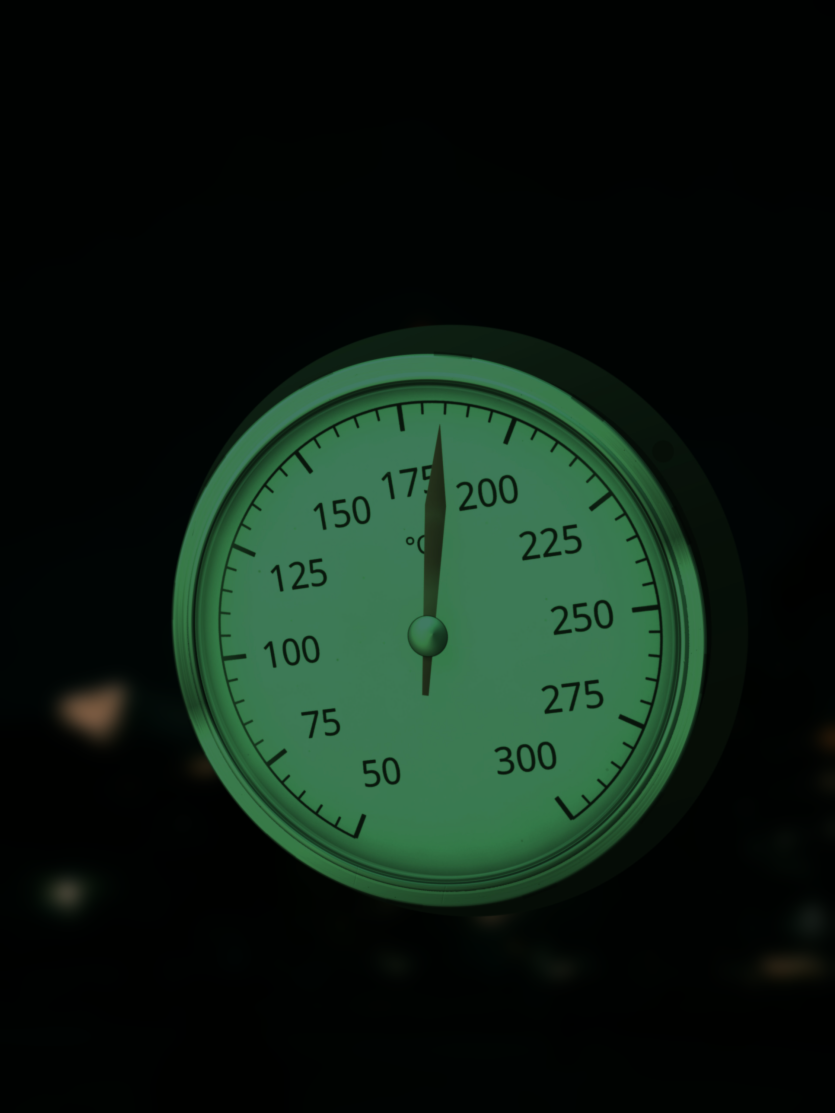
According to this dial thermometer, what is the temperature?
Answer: 185 °C
